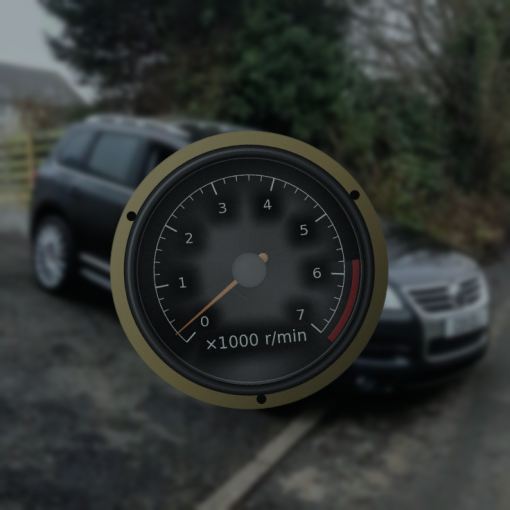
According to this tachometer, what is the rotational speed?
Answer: 200 rpm
